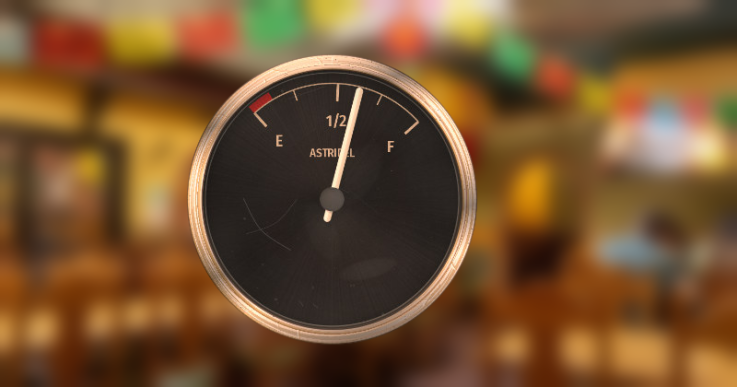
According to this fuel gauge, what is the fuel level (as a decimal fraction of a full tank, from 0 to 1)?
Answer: 0.625
